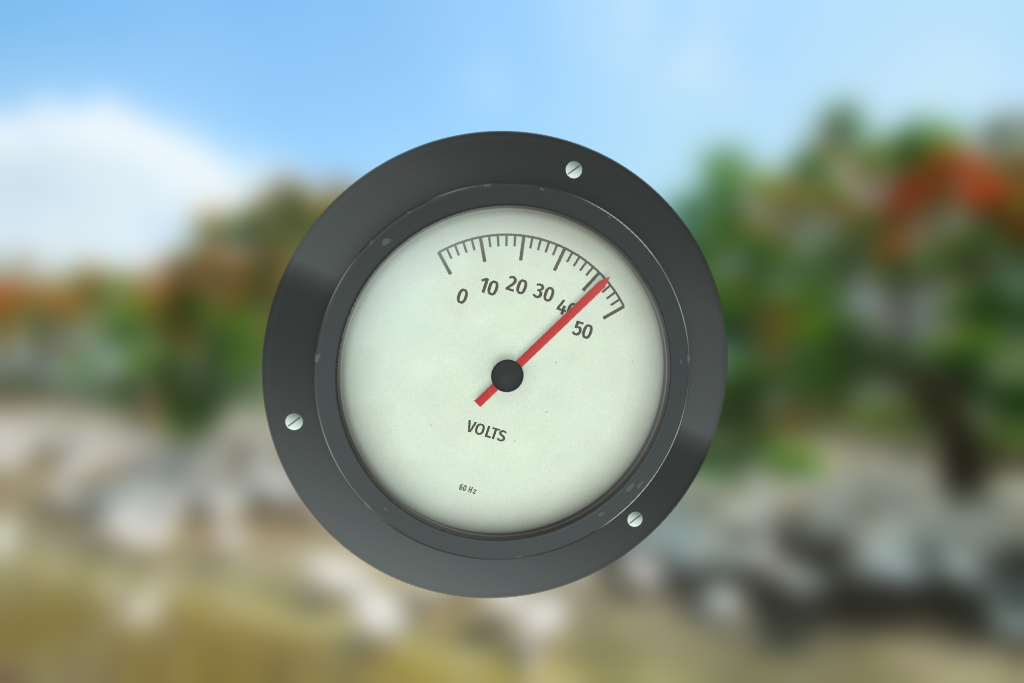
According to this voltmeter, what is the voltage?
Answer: 42 V
